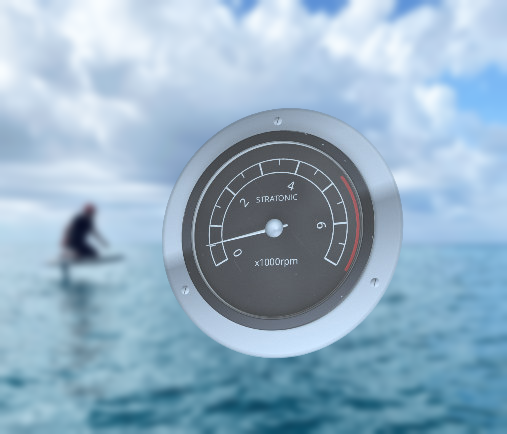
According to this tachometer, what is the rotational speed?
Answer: 500 rpm
